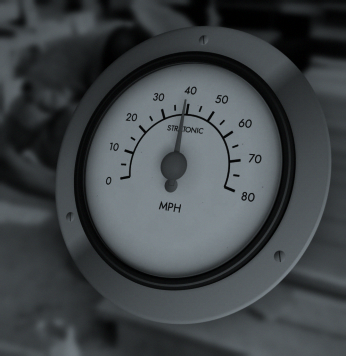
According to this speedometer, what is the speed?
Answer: 40 mph
